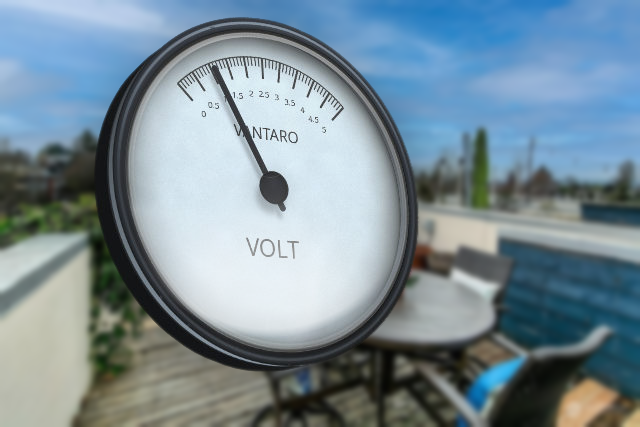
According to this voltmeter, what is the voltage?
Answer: 1 V
